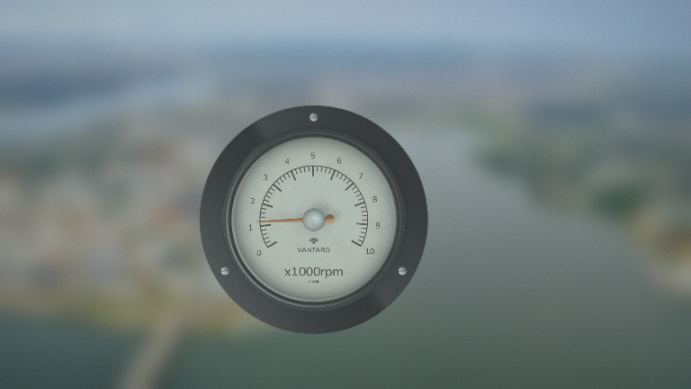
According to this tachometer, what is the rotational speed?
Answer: 1200 rpm
